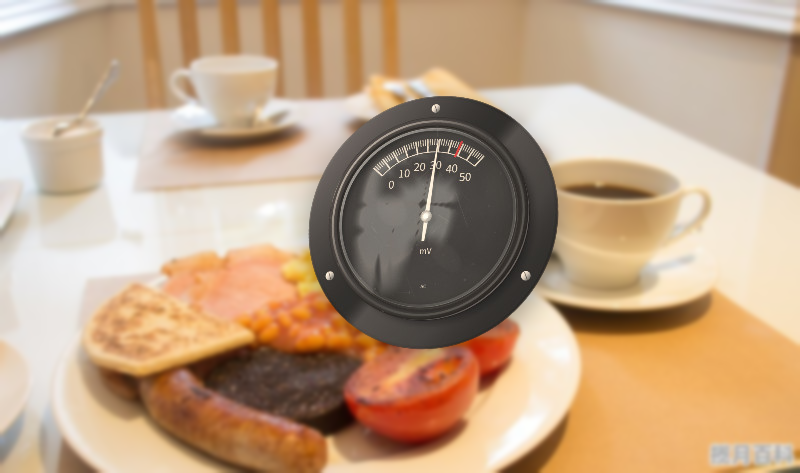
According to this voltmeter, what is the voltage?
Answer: 30 mV
